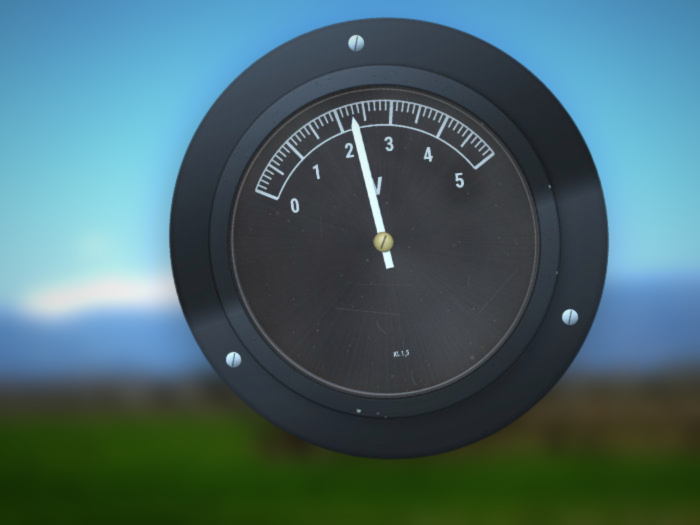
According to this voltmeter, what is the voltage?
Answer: 2.3 V
